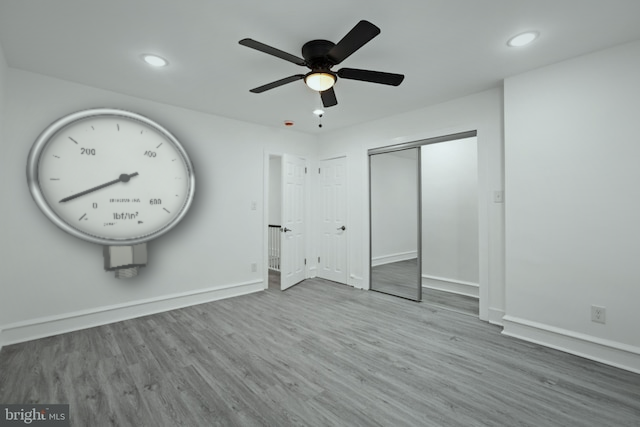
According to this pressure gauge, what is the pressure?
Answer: 50 psi
